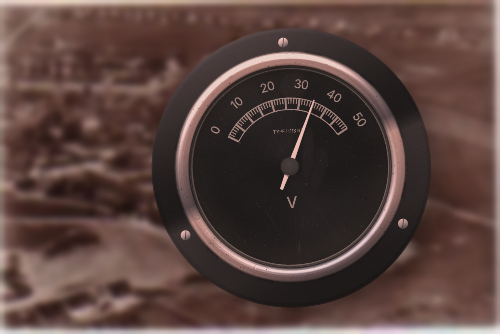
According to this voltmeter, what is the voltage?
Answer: 35 V
